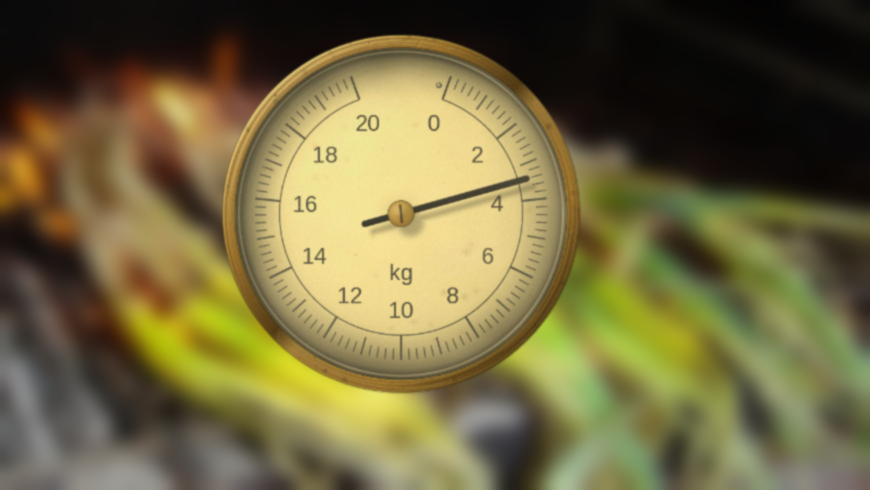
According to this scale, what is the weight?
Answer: 3.4 kg
